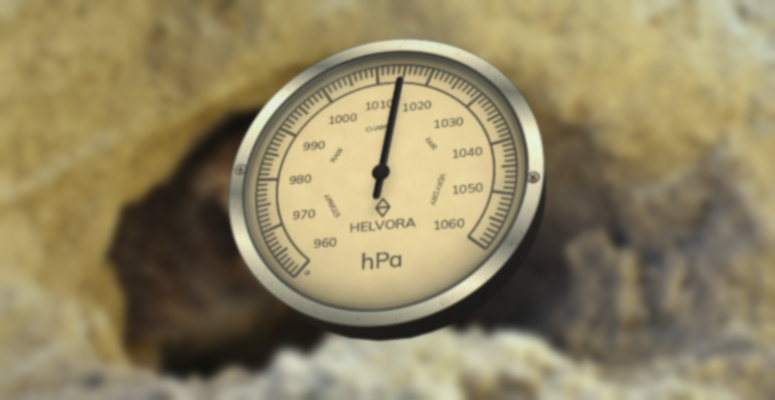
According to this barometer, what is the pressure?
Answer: 1015 hPa
